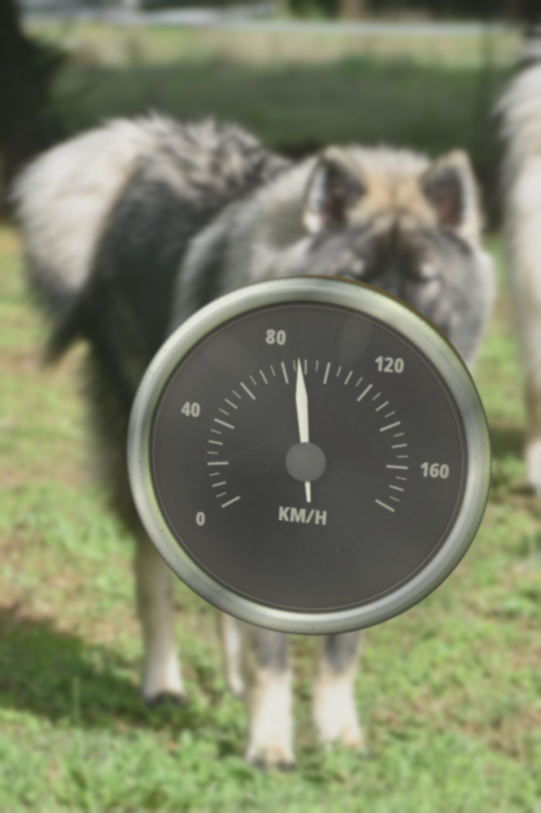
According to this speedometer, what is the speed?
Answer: 87.5 km/h
